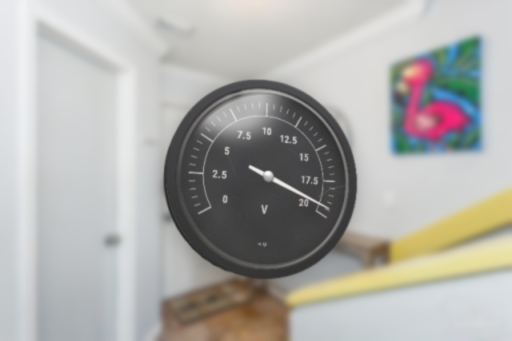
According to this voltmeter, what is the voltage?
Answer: 19.5 V
